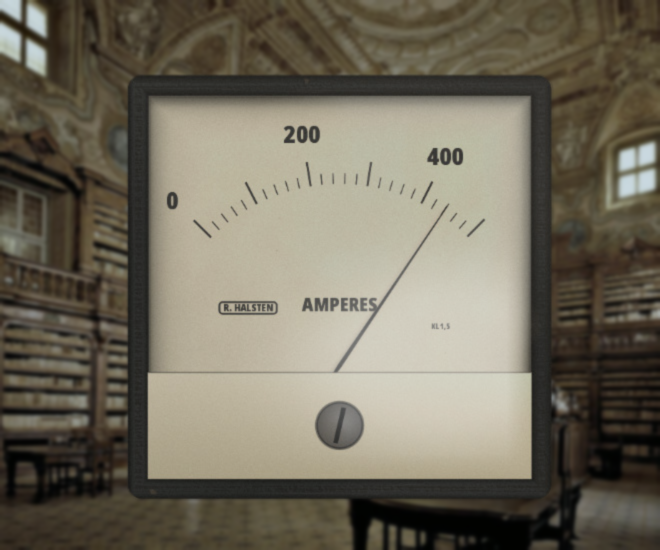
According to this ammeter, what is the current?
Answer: 440 A
